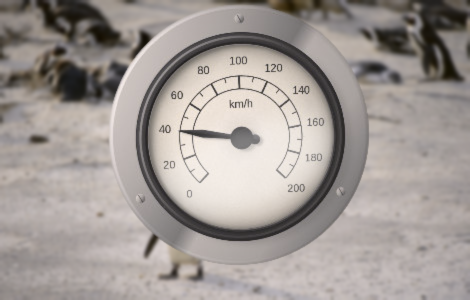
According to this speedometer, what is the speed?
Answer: 40 km/h
